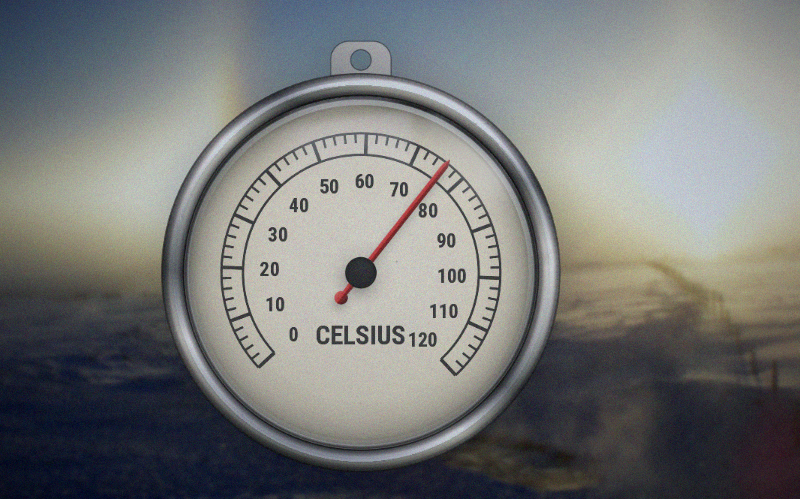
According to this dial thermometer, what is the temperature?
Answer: 76 °C
